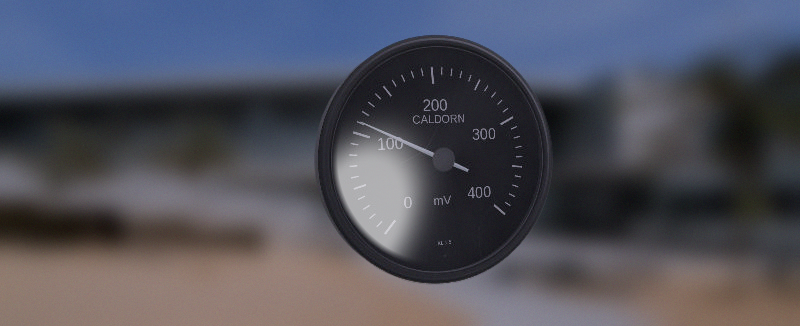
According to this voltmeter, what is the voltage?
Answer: 110 mV
